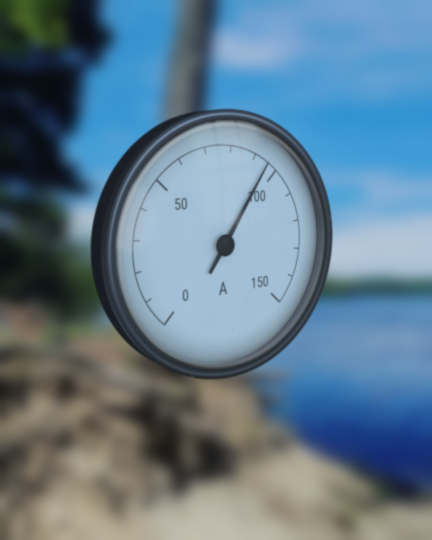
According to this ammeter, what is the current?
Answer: 95 A
